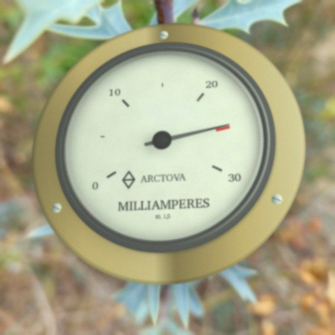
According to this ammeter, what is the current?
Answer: 25 mA
